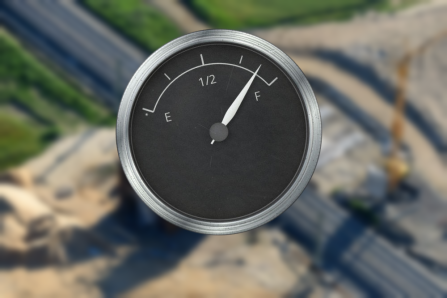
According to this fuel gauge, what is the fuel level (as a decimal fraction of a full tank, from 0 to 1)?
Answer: 0.875
